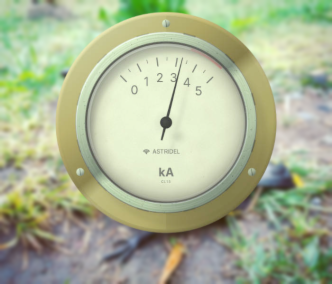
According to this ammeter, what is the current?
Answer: 3.25 kA
